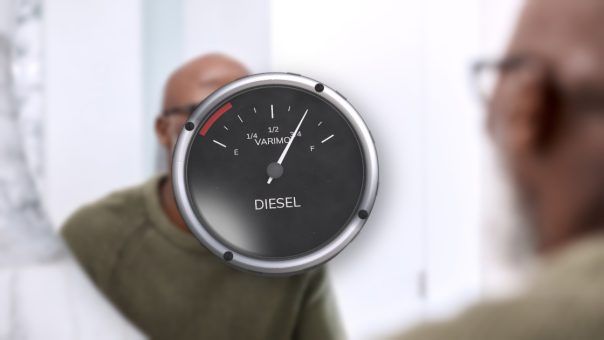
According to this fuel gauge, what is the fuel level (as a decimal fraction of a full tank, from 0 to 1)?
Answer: 0.75
